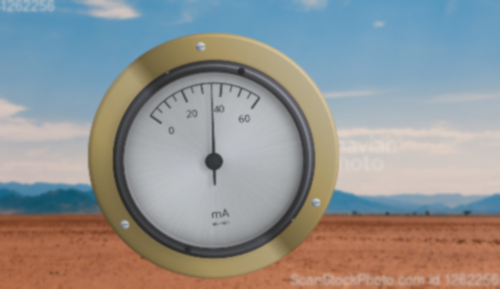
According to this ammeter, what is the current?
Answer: 35 mA
